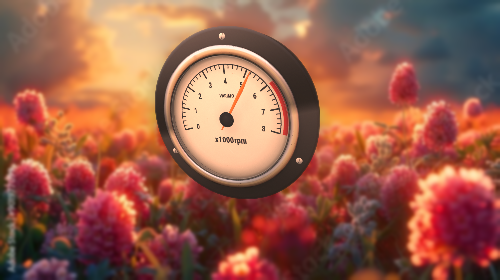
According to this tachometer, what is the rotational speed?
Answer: 5200 rpm
